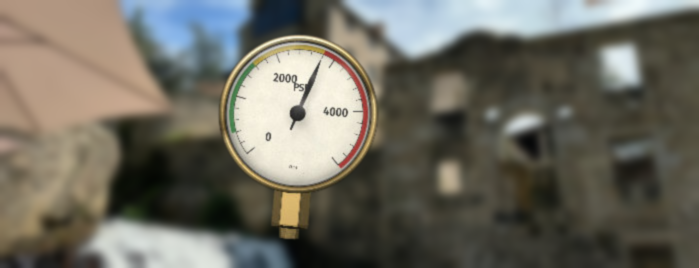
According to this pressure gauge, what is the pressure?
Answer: 2800 psi
